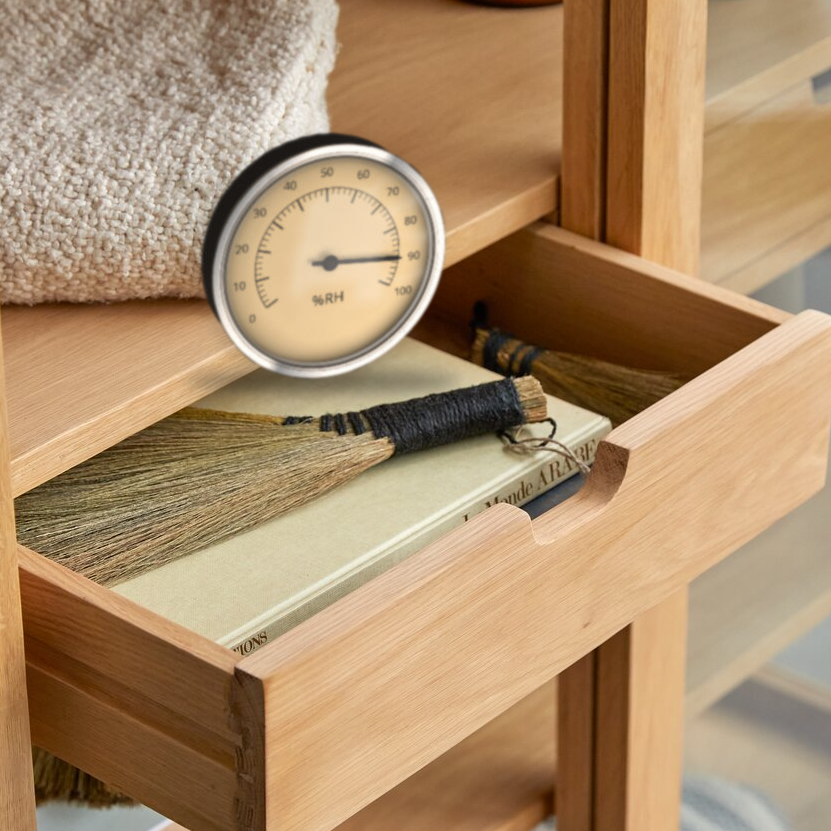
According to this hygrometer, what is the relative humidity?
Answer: 90 %
